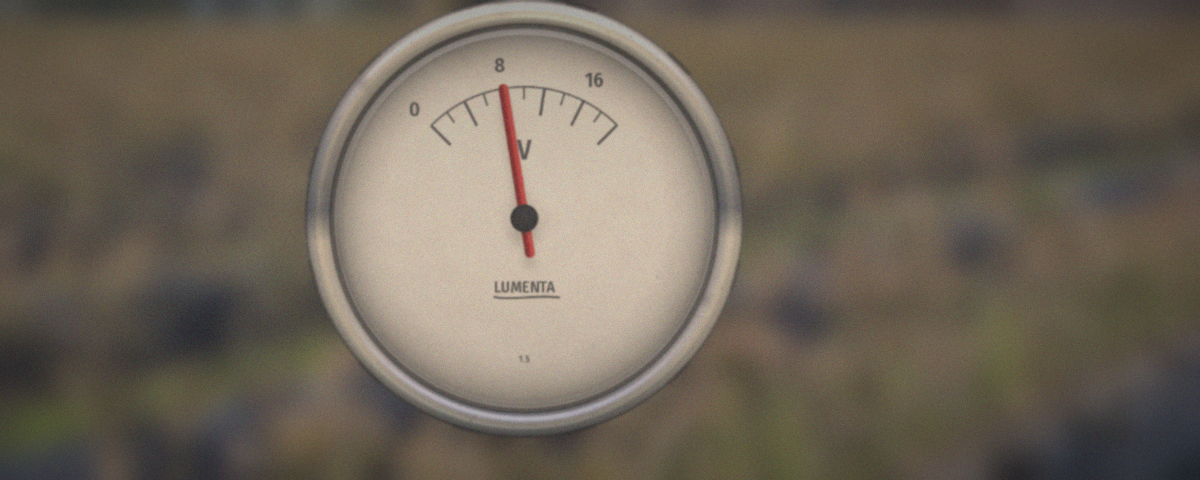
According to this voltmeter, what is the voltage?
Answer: 8 V
